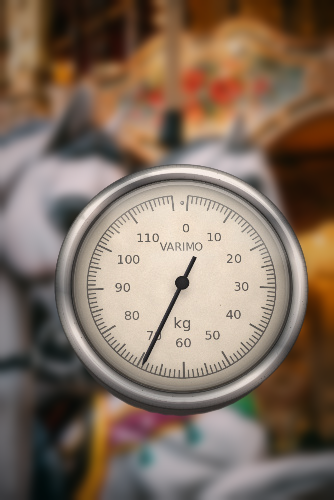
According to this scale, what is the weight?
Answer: 69 kg
